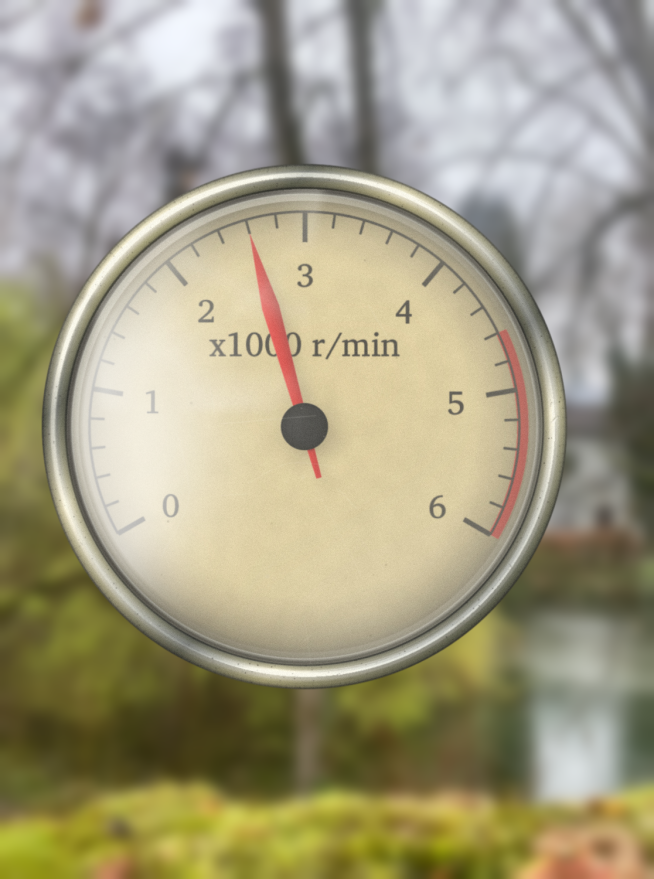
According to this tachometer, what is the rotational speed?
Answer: 2600 rpm
